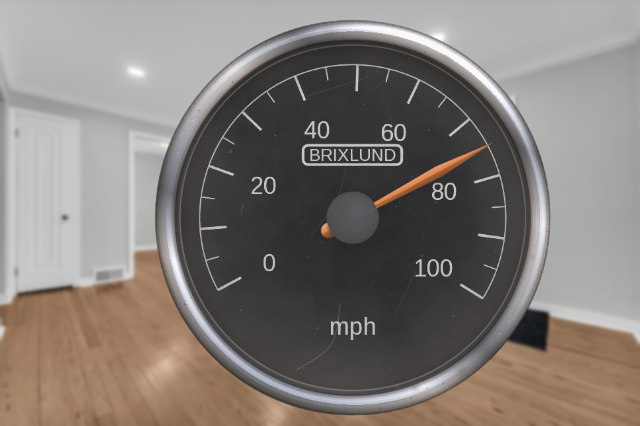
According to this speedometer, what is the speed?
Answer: 75 mph
